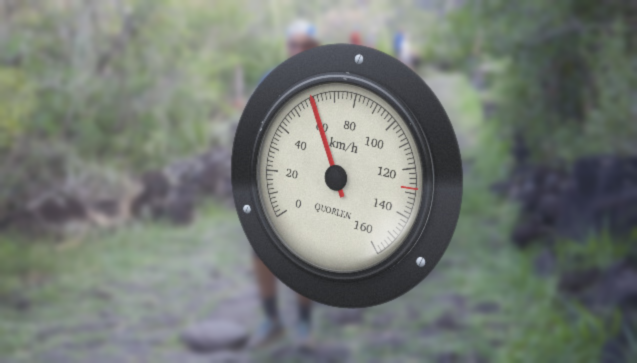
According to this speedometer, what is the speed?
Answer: 60 km/h
